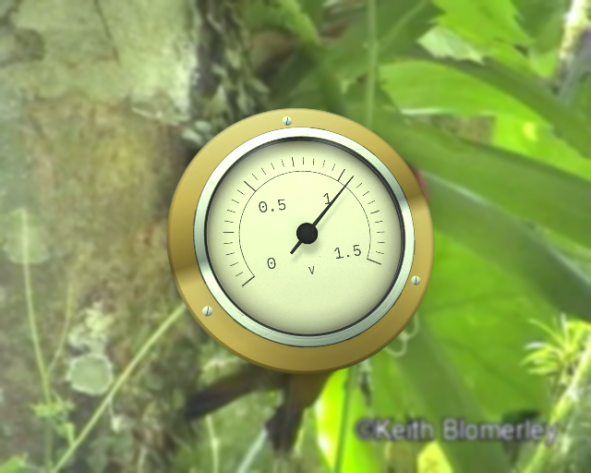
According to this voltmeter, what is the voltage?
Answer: 1.05 V
